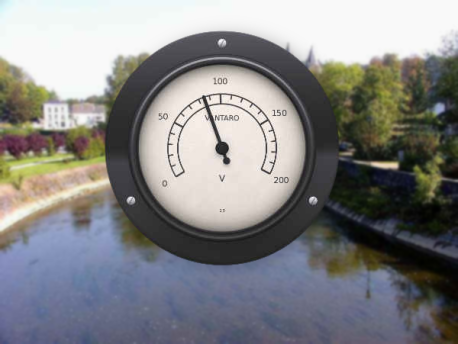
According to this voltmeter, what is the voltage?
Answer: 85 V
